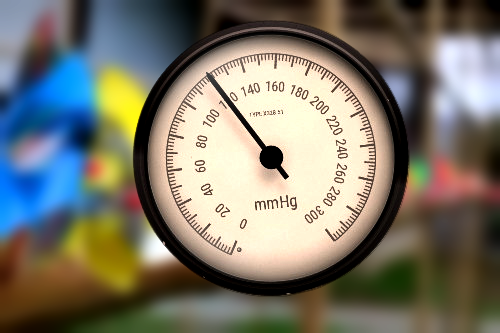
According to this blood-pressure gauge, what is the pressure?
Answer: 120 mmHg
